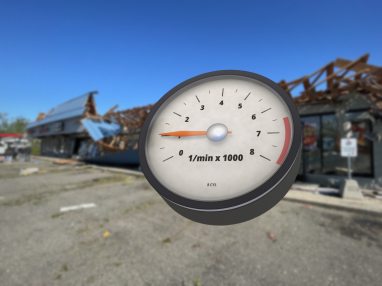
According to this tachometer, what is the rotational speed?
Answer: 1000 rpm
